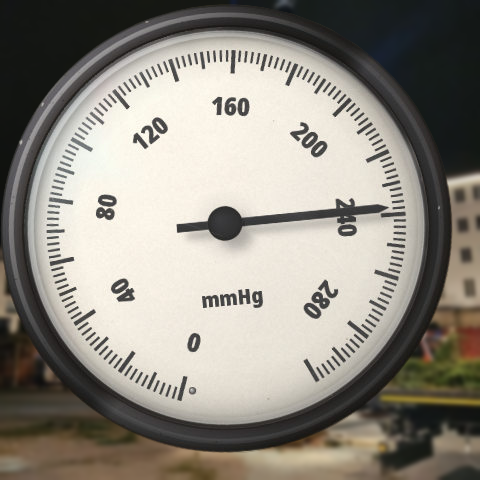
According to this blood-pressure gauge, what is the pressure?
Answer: 238 mmHg
